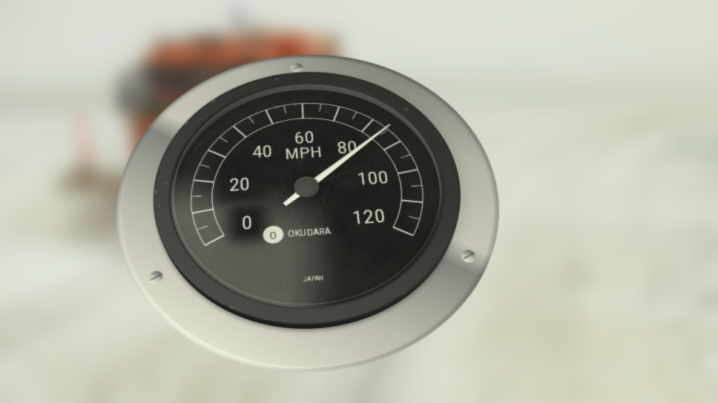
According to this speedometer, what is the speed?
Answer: 85 mph
